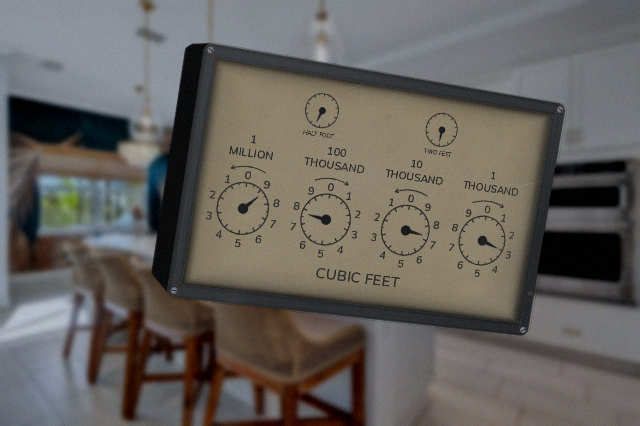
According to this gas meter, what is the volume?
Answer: 877300 ft³
